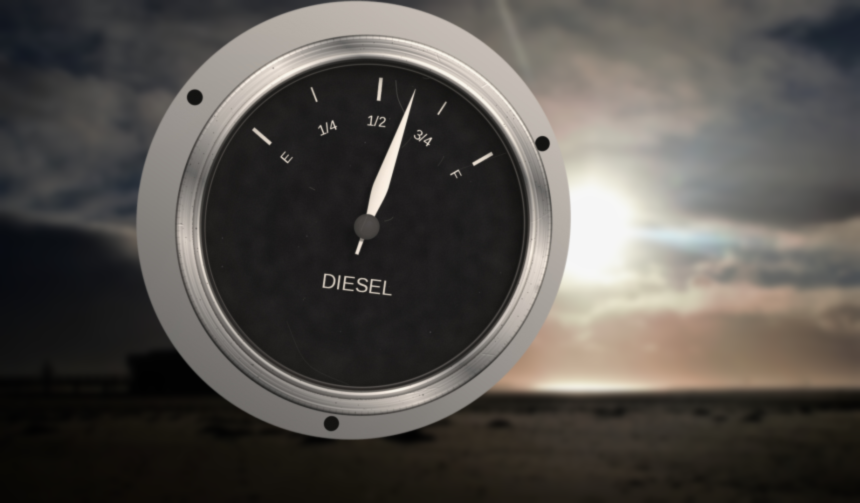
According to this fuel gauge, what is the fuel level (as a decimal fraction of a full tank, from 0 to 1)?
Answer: 0.625
